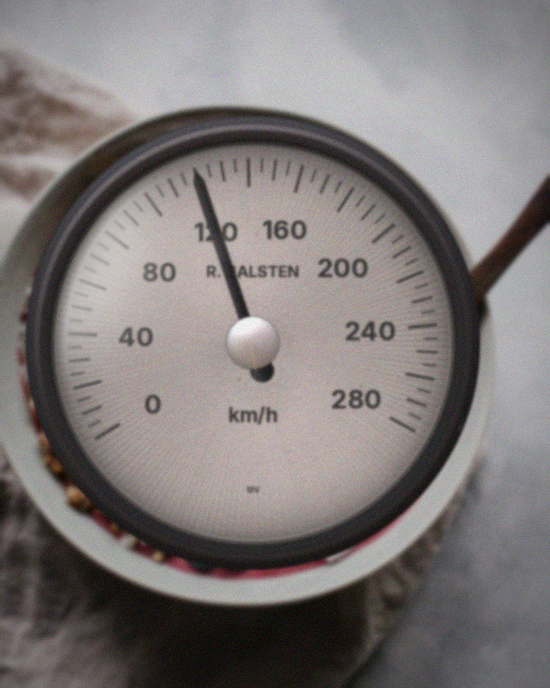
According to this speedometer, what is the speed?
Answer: 120 km/h
